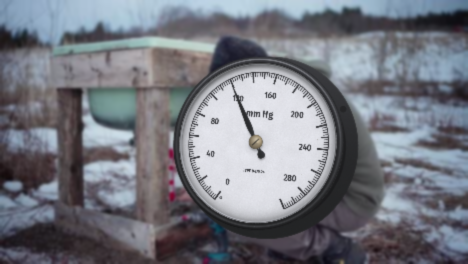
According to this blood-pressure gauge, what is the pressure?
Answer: 120 mmHg
